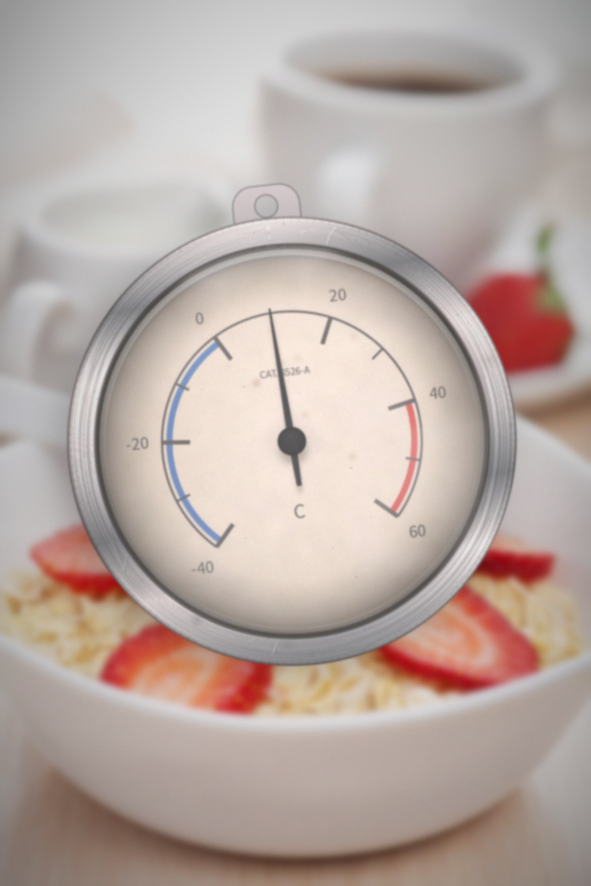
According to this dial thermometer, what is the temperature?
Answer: 10 °C
